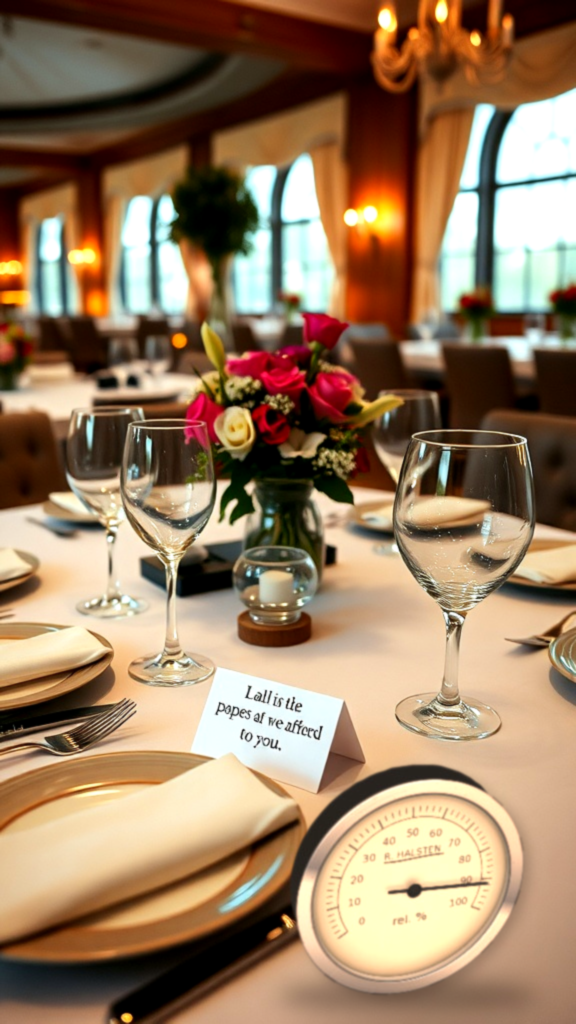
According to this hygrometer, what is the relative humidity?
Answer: 90 %
